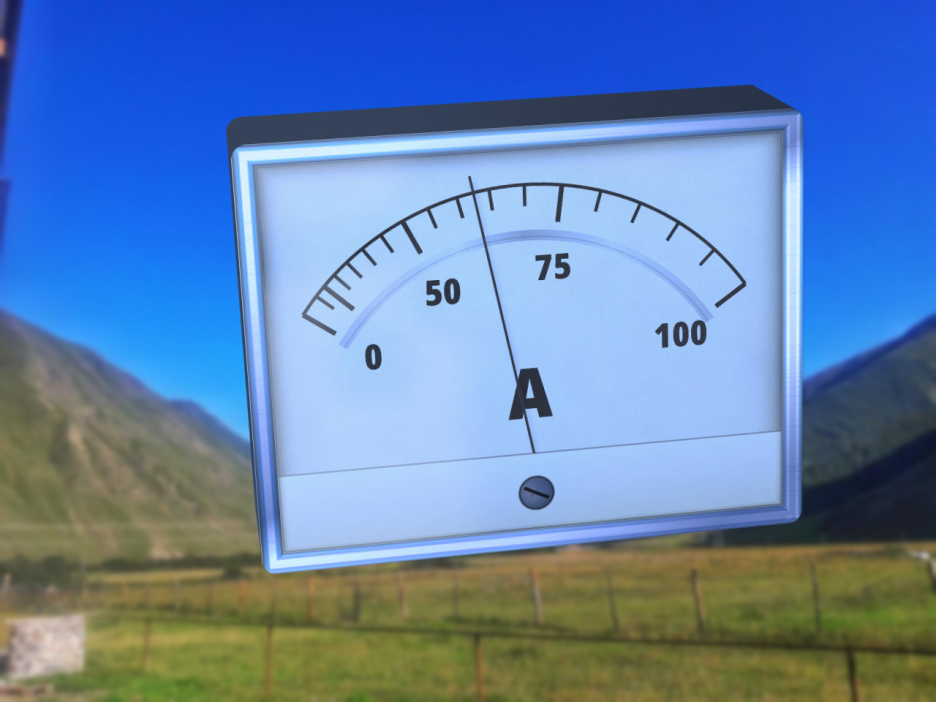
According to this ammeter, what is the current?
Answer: 62.5 A
